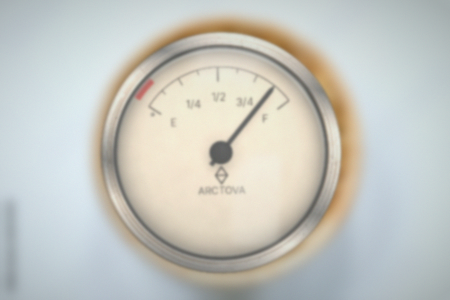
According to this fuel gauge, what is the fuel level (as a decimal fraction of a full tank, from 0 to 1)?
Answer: 0.875
